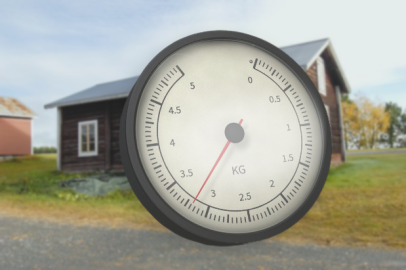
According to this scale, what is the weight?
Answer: 3.2 kg
